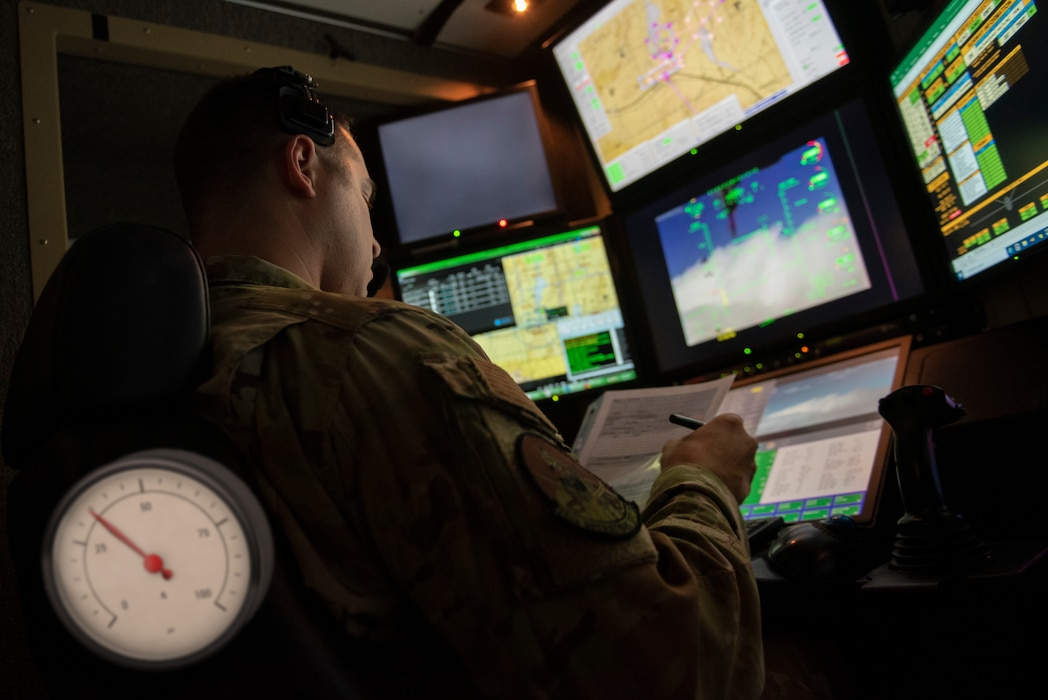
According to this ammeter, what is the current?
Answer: 35 A
